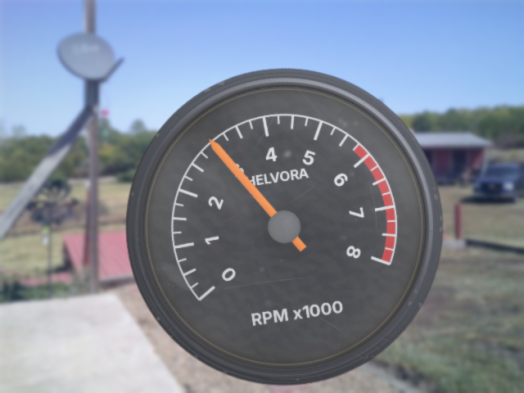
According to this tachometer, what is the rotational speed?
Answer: 3000 rpm
